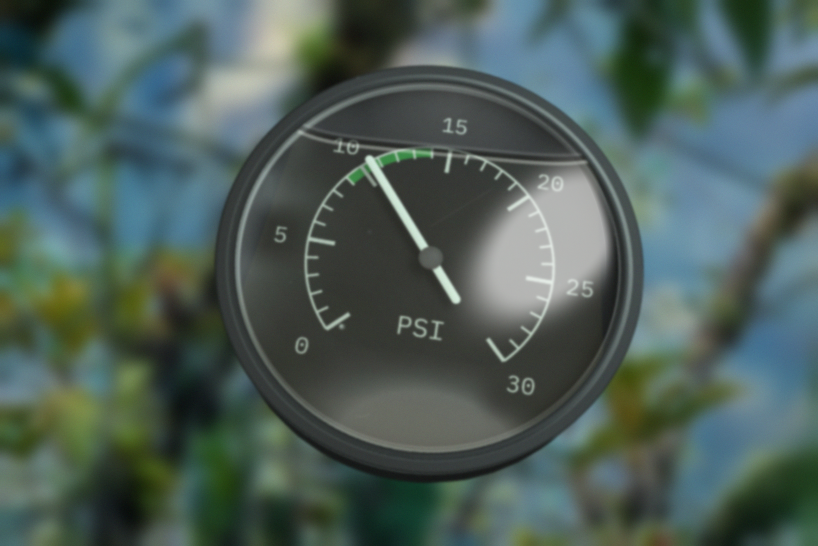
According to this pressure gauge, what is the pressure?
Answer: 10.5 psi
